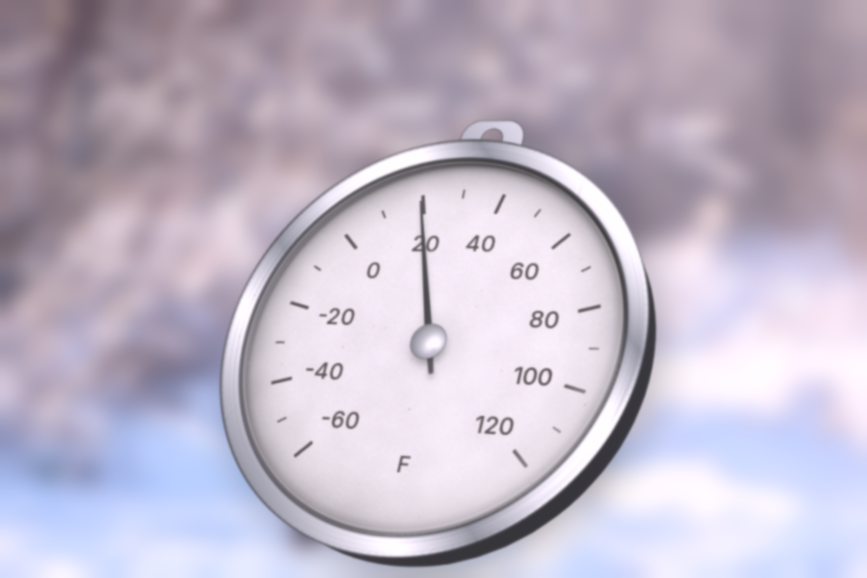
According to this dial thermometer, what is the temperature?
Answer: 20 °F
